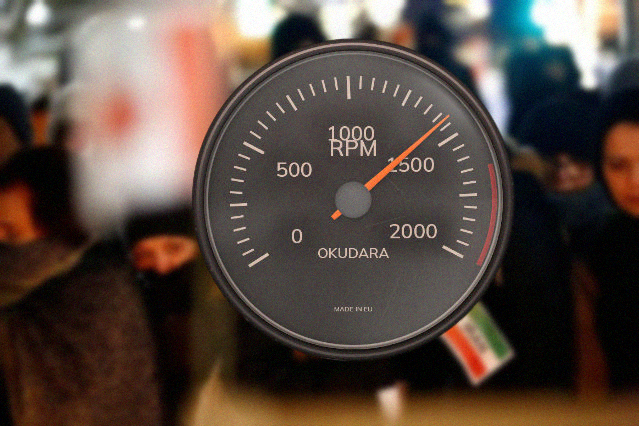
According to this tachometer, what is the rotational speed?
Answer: 1425 rpm
